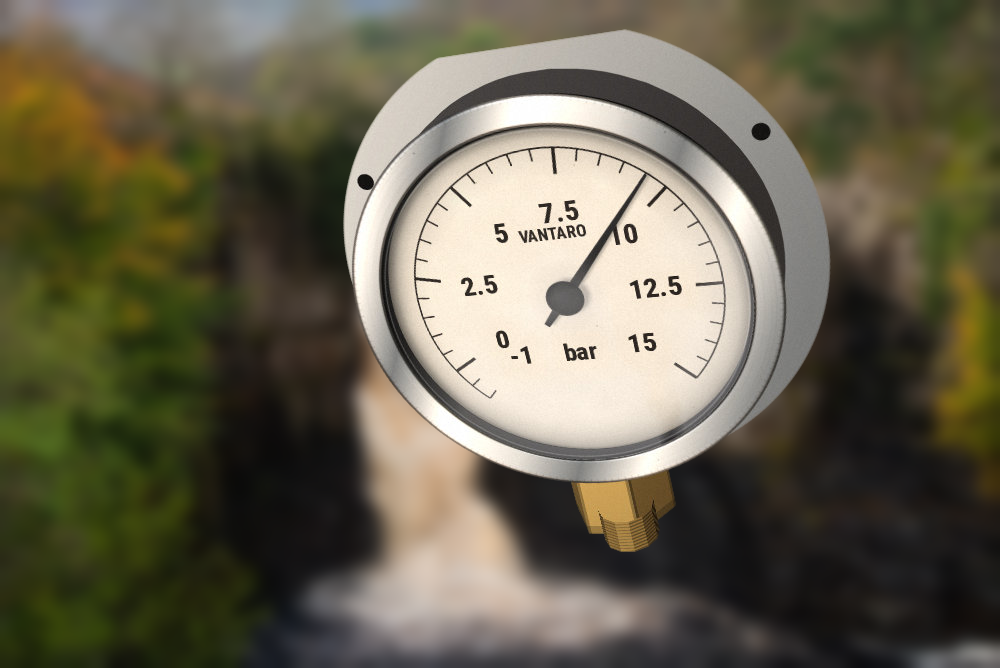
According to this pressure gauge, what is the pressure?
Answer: 9.5 bar
